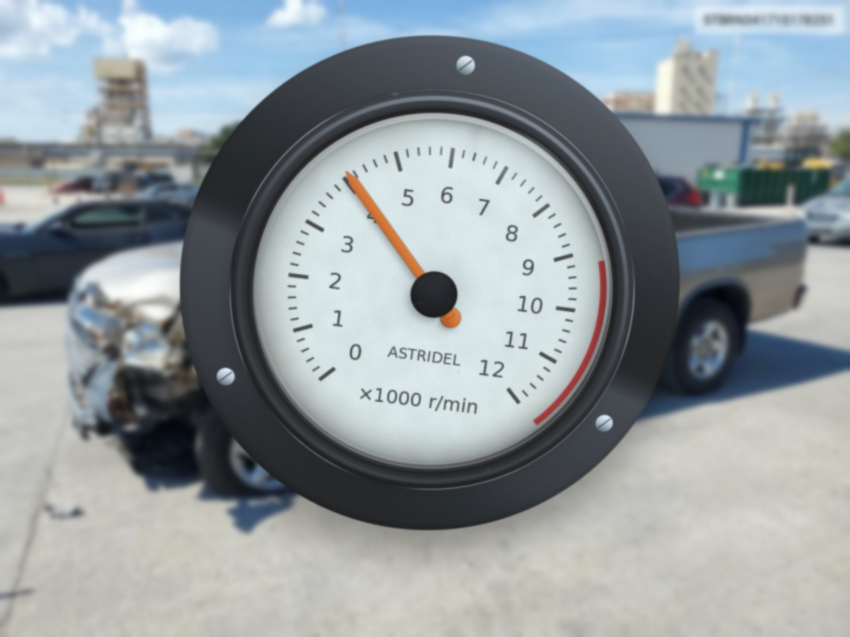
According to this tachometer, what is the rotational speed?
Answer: 4100 rpm
